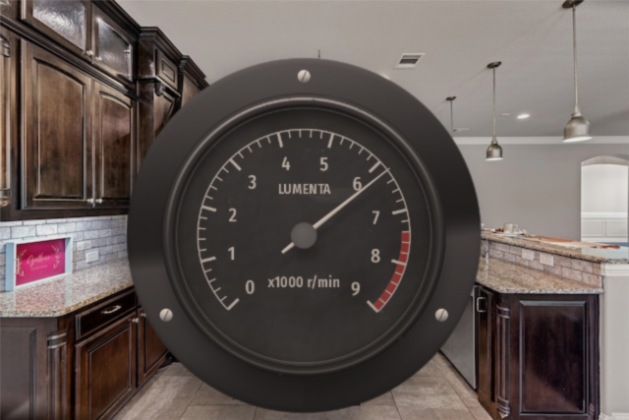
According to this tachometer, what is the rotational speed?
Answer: 6200 rpm
